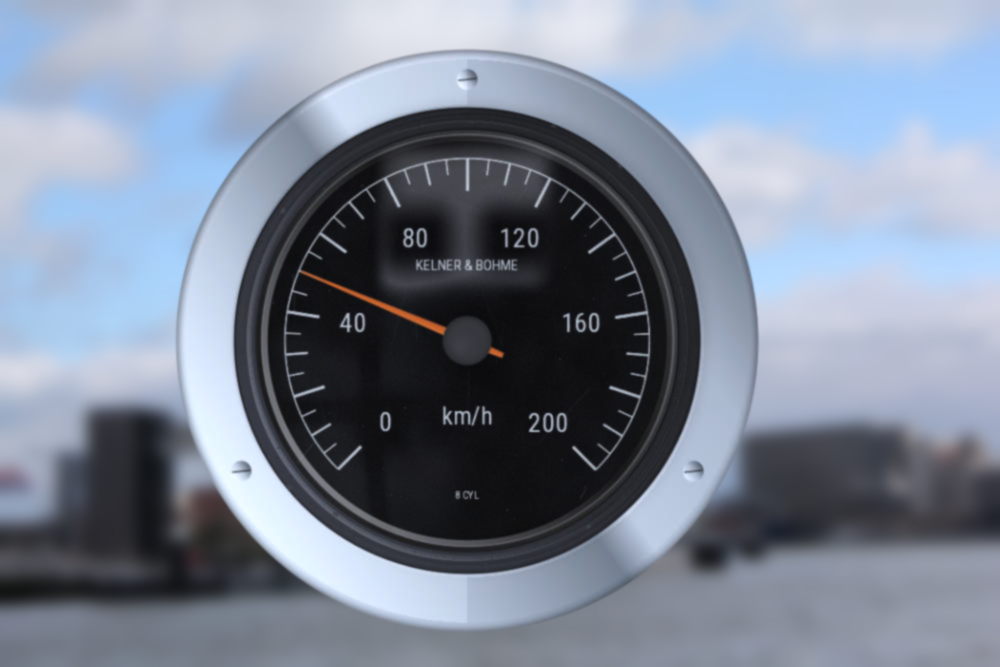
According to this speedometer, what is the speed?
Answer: 50 km/h
